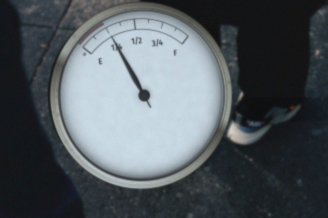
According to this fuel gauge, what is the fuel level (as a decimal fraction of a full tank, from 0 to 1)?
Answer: 0.25
